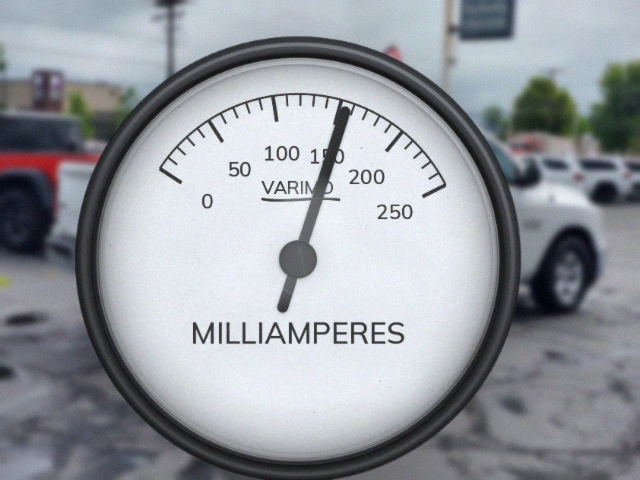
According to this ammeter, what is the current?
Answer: 155 mA
